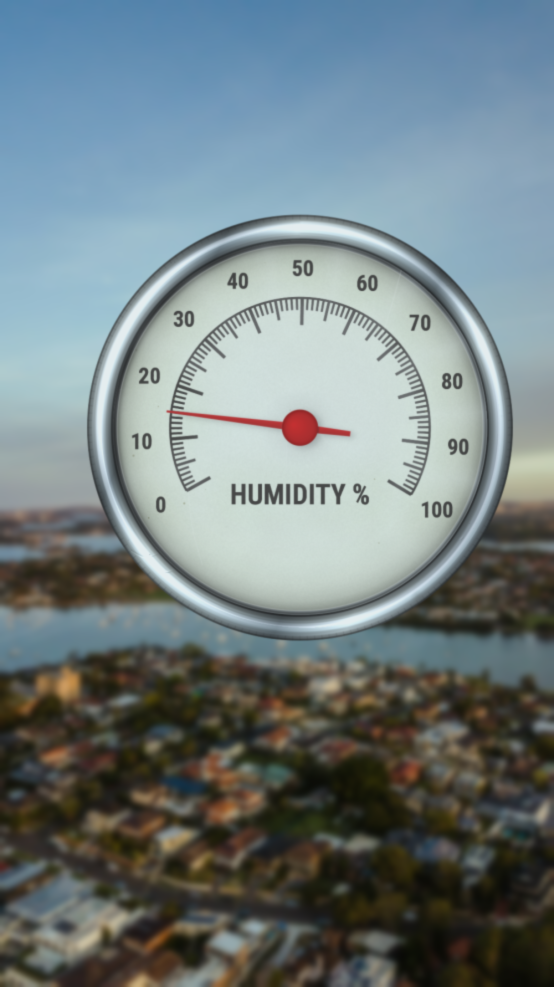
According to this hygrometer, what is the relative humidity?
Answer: 15 %
